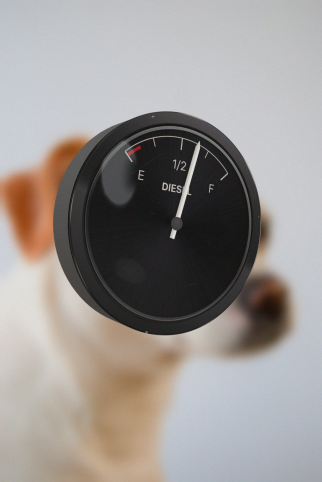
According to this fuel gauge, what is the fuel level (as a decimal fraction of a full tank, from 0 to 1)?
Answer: 0.625
